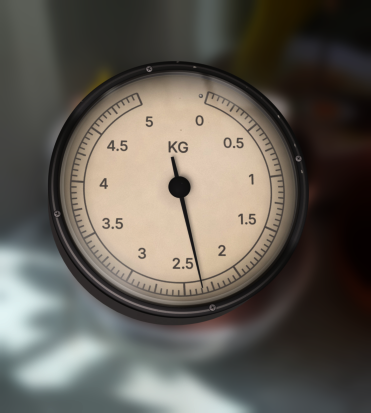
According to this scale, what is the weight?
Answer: 2.35 kg
